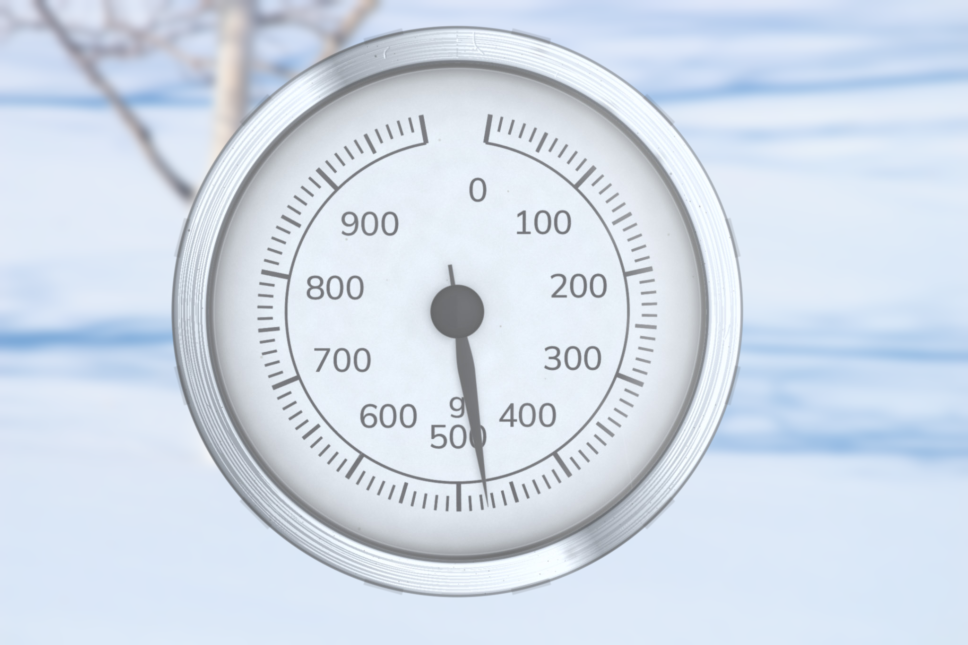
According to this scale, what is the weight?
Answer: 475 g
